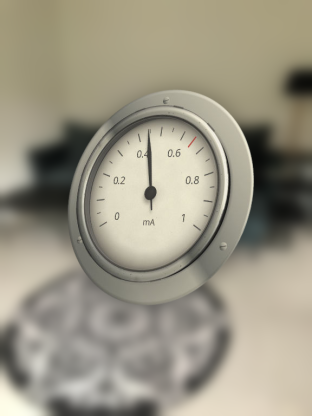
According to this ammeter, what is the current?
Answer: 0.45 mA
